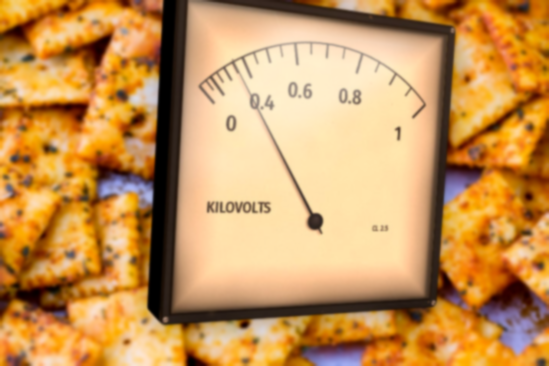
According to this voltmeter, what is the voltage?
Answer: 0.35 kV
